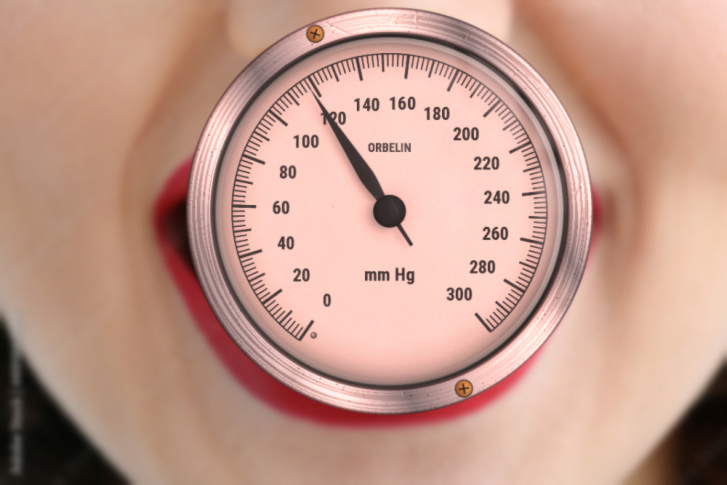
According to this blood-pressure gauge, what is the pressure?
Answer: 118 mmHg
